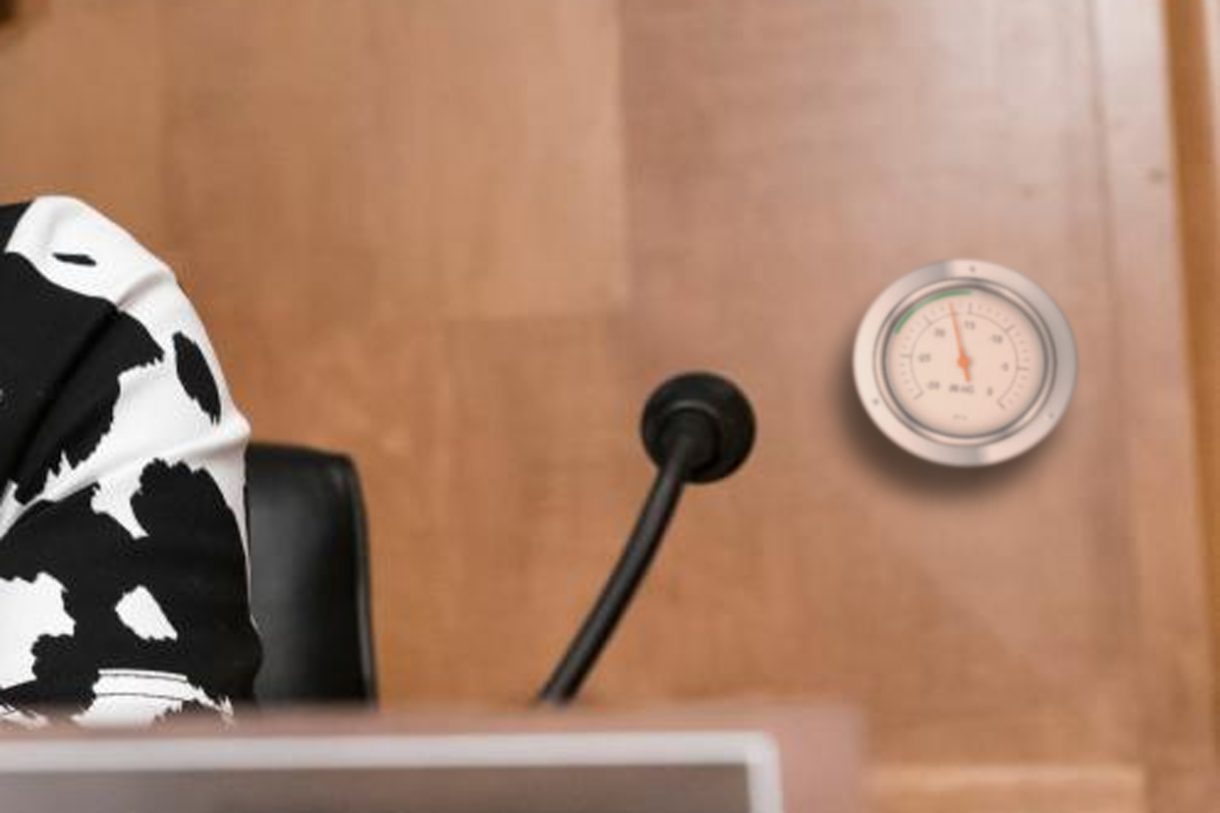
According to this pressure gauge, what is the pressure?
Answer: -17 inHg
